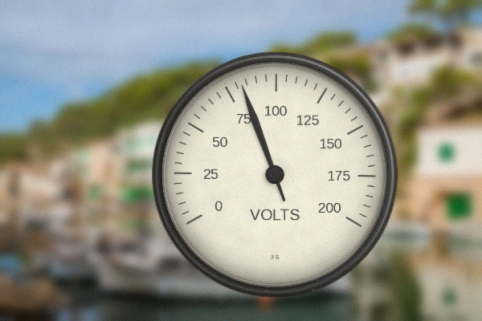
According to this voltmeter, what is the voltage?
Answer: 82.5 V
